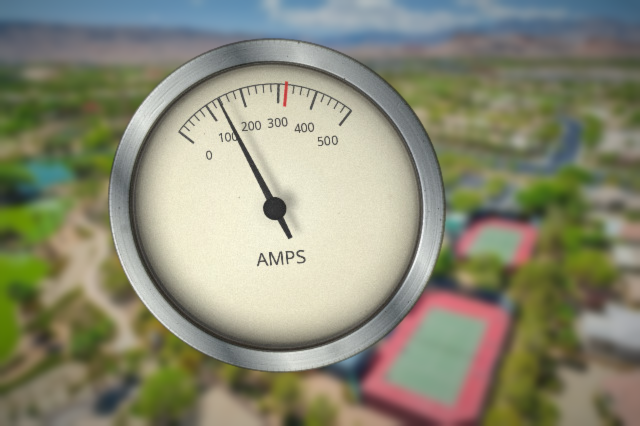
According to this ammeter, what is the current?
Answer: 140 A
